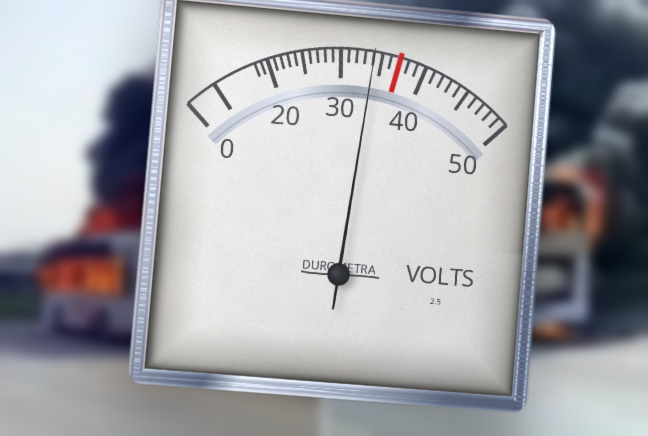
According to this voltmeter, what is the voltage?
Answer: 34 V
